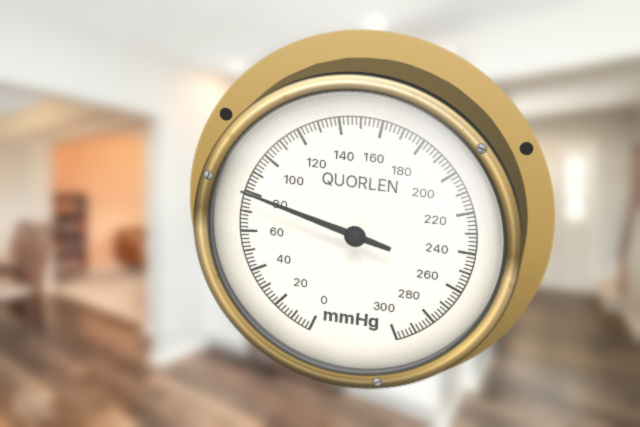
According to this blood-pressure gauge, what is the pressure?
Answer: 80 mmHg
